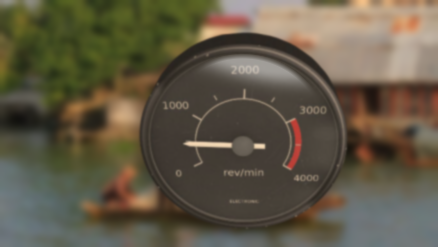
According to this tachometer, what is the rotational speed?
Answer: 500 rpm
